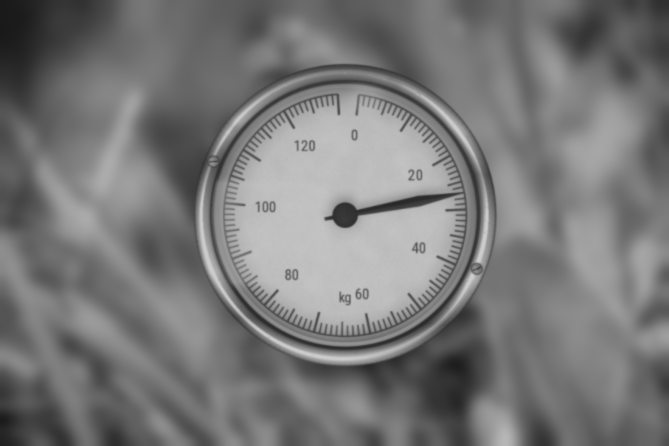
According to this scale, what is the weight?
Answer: 27 kg
